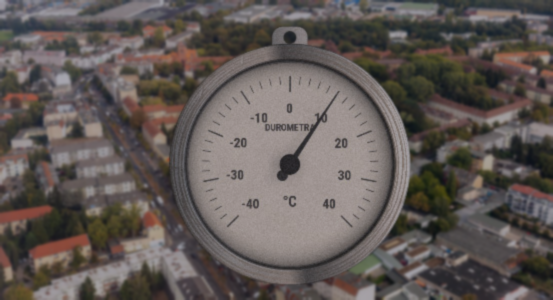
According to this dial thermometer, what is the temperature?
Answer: 10 °C
